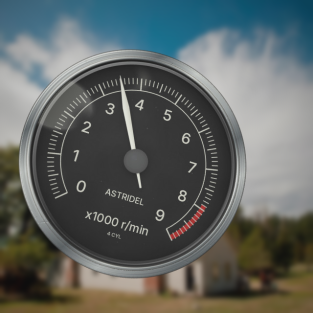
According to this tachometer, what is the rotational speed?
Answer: 3500 rpm
